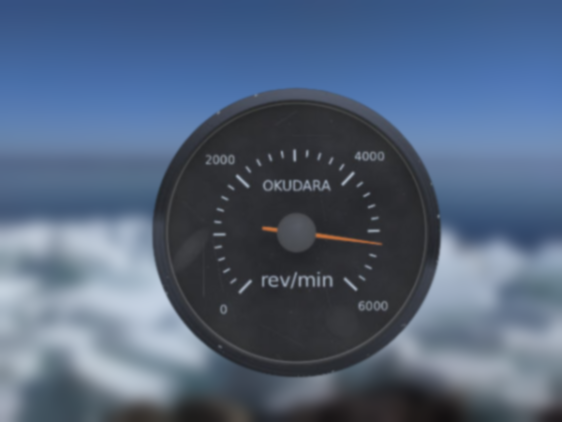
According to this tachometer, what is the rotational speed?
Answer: 5200 rpm
